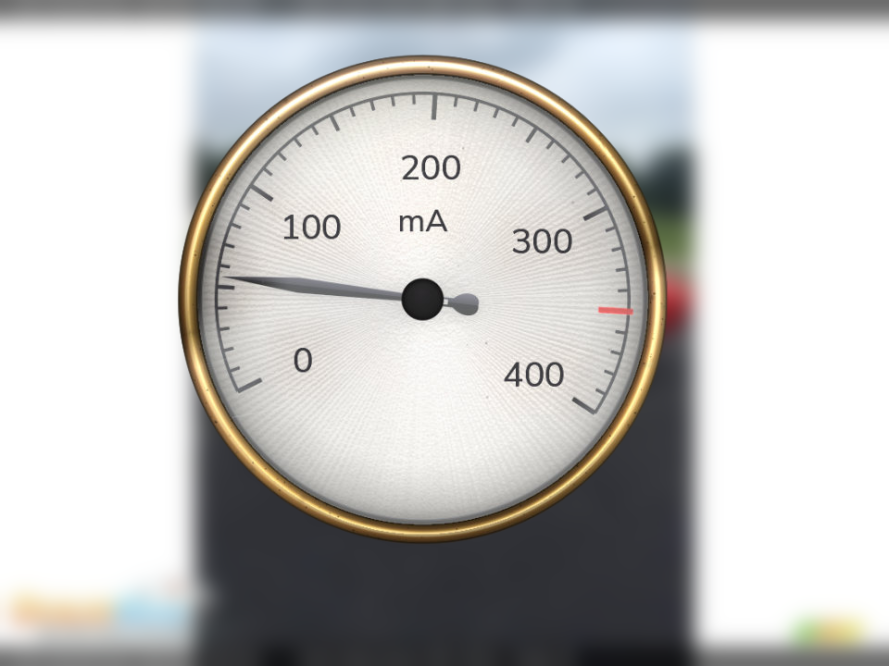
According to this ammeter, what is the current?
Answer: 55 mA
